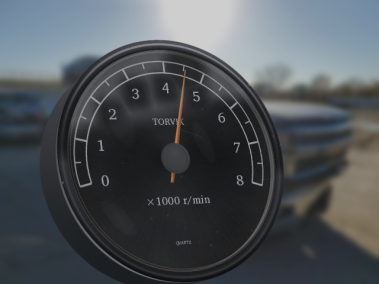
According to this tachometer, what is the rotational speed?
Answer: 4500 rpm
